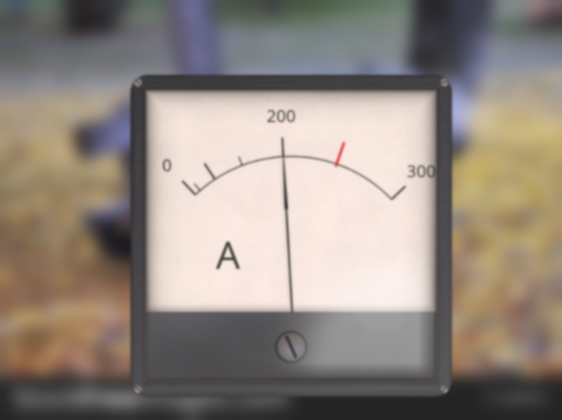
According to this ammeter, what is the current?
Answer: 200 A
